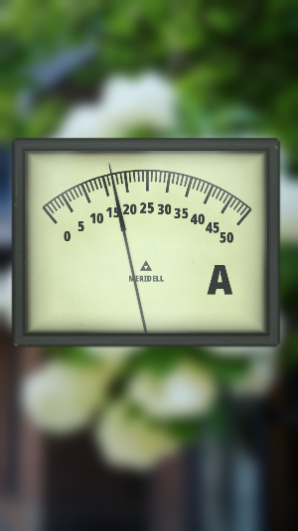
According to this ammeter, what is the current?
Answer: 17 A
